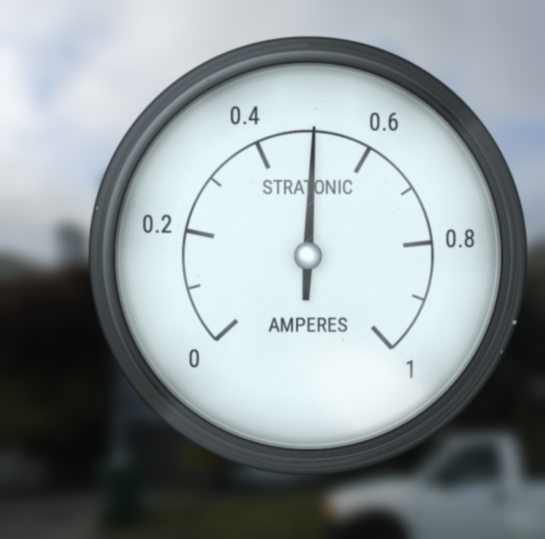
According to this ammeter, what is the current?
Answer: 0.5 A
